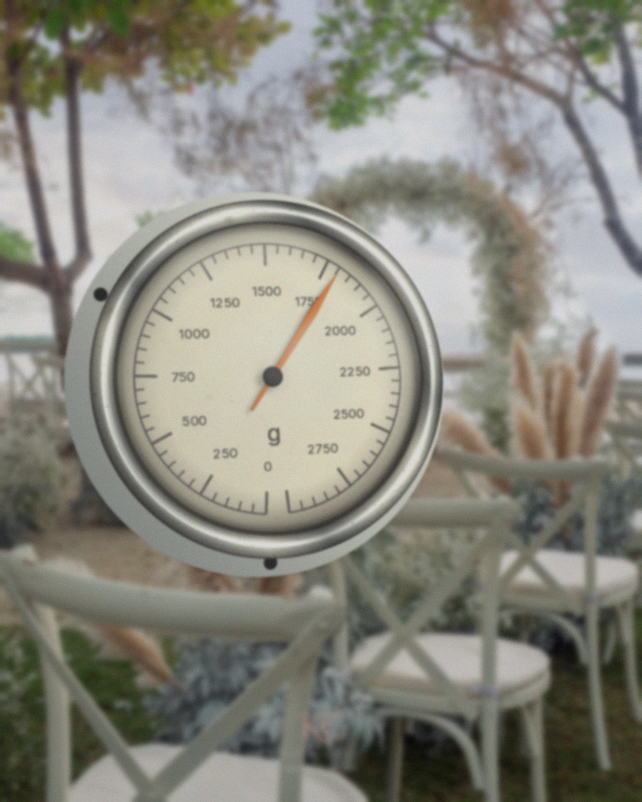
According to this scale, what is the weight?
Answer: 1800 g
